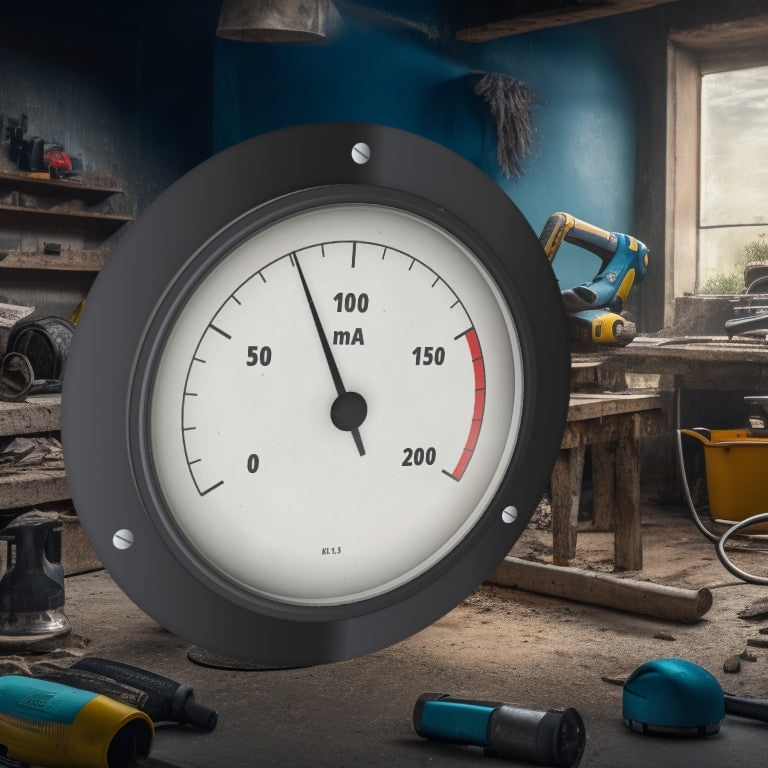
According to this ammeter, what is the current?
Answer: 80 mA
